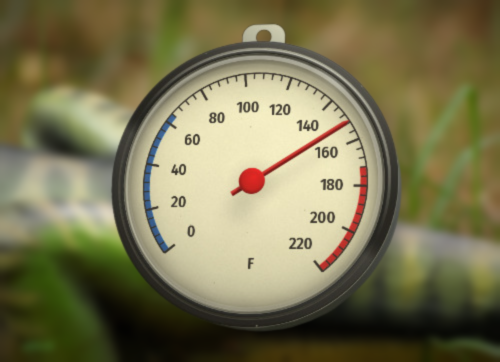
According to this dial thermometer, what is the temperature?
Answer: 152 °F
